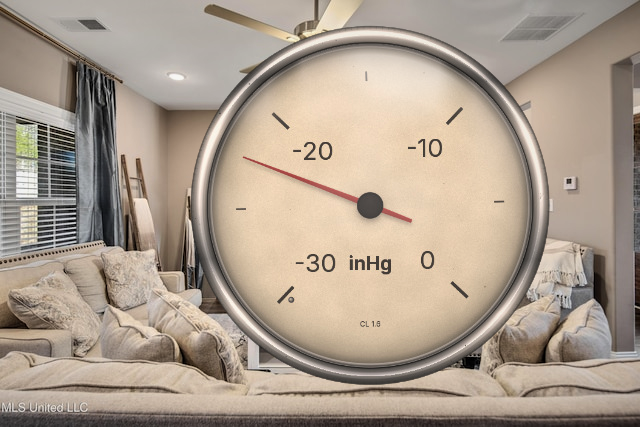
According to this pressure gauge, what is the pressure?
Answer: -22.5 inHg
